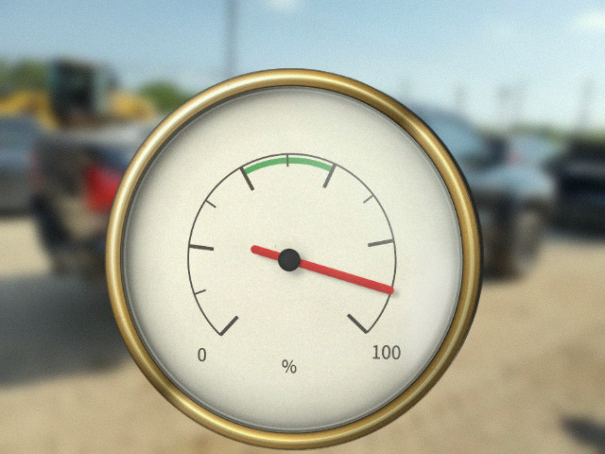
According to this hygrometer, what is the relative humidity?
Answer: 90 %
